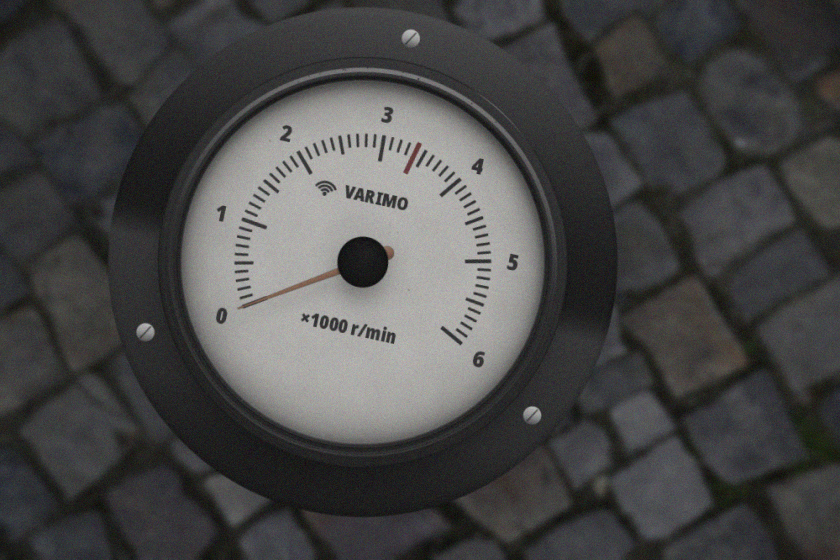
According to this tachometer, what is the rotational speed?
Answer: 0 rpm
